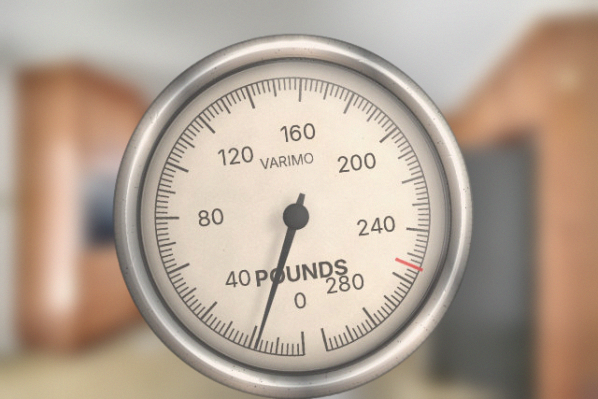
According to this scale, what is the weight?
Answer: 18 lb
